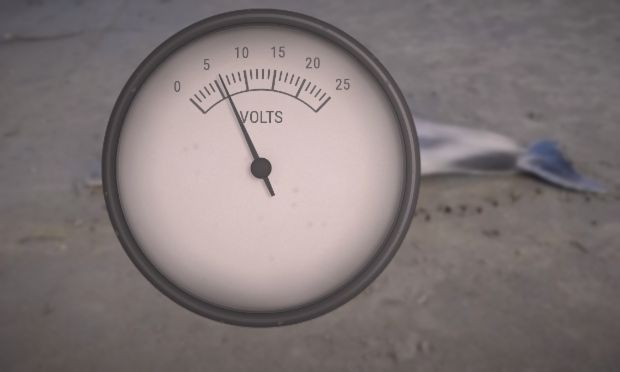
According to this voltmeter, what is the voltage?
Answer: 6 V
